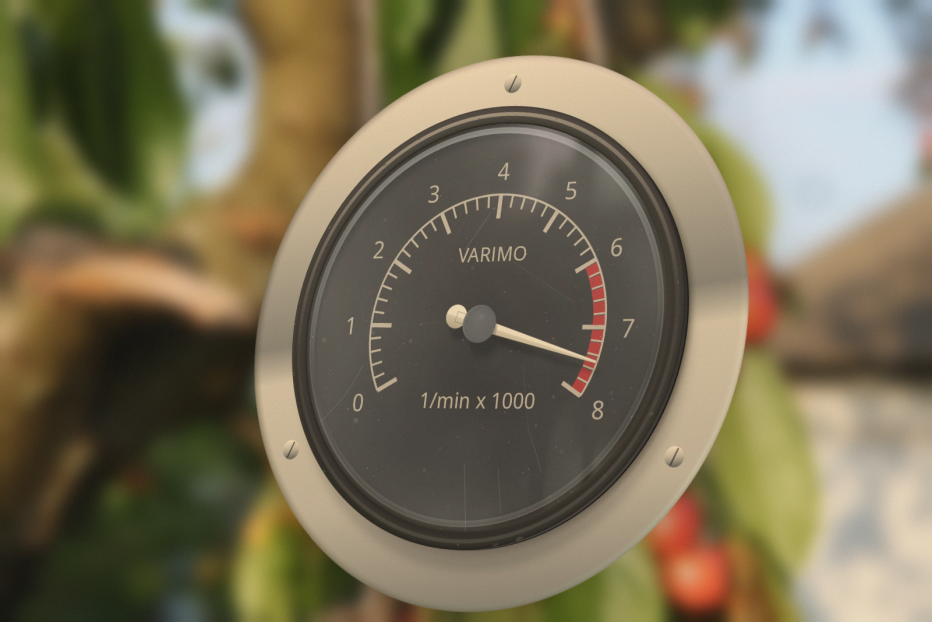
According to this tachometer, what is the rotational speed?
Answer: 7500 rpm
